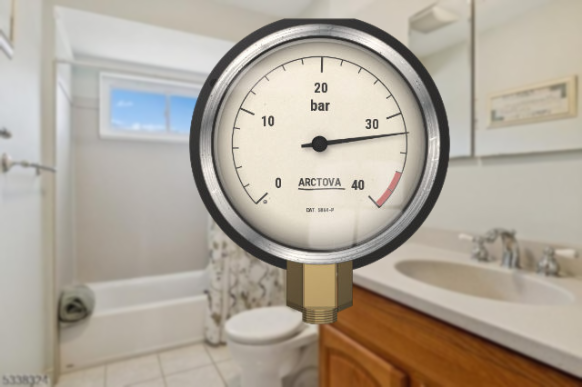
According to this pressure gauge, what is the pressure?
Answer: 32 bar
